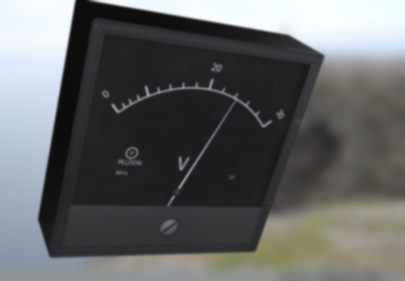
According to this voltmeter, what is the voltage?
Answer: 24 V
